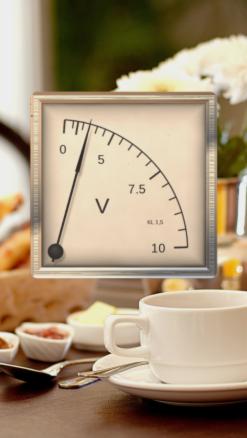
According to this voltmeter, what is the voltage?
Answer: 3.5 V
